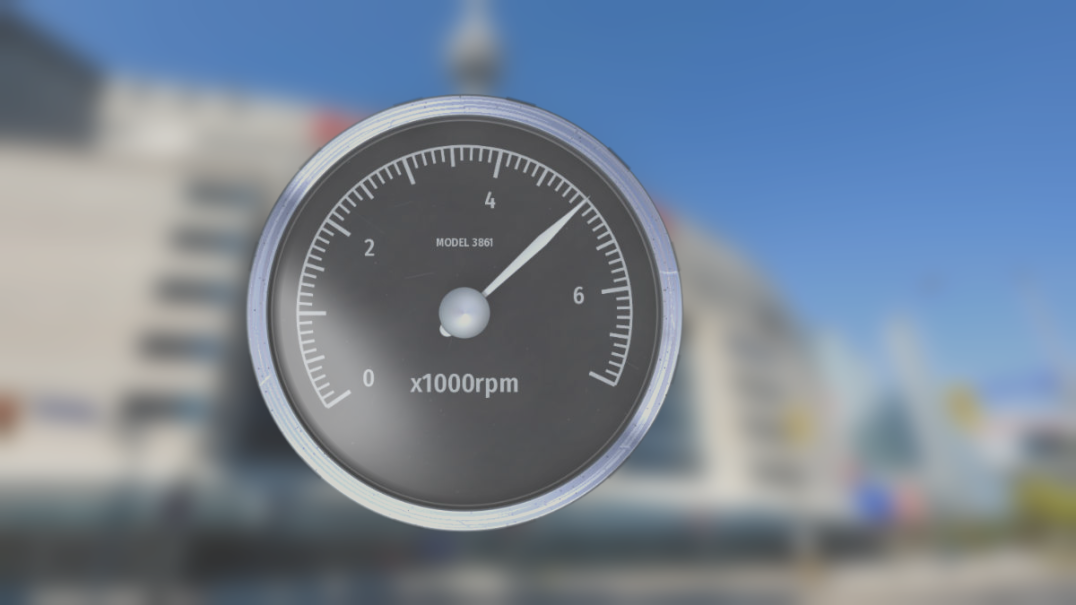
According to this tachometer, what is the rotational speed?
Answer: 5000 rpm
